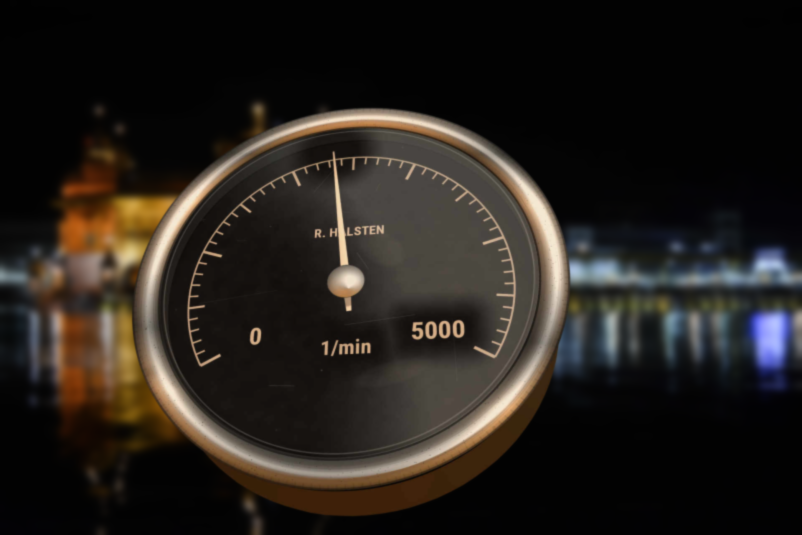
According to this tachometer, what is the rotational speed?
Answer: 2350 rpm
